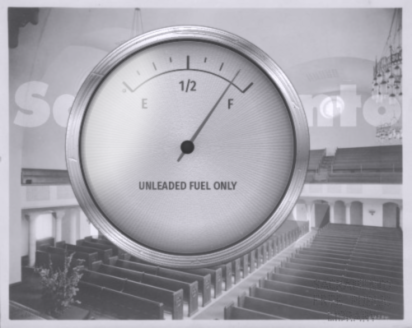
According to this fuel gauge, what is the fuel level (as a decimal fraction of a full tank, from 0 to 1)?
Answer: 0.875
